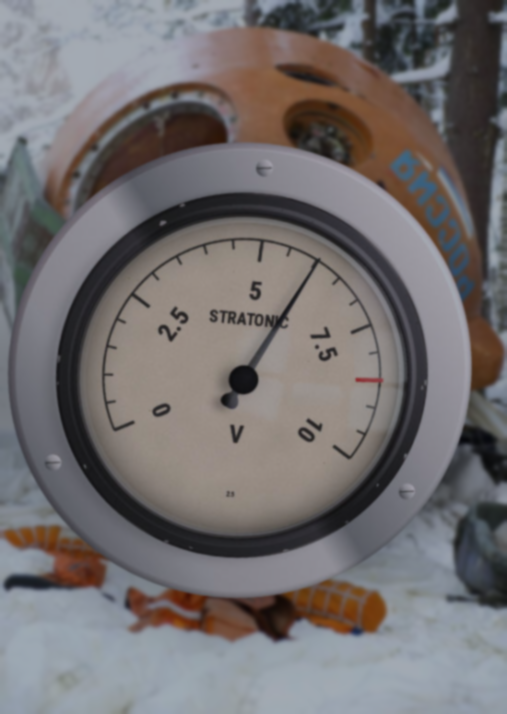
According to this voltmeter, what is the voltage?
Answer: 6 V
